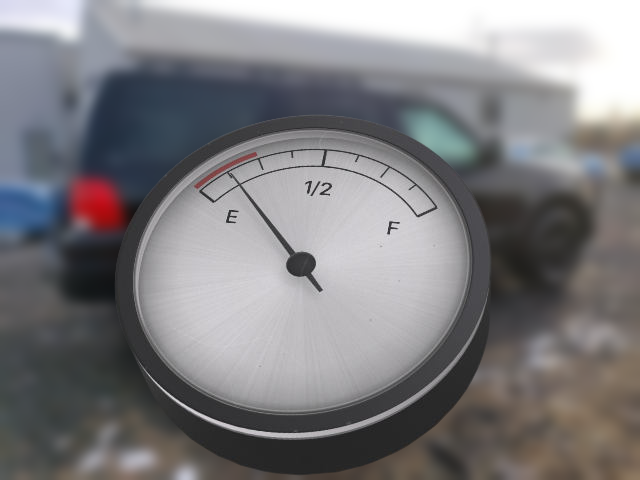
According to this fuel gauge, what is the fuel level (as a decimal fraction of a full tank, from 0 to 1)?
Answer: 0.125
